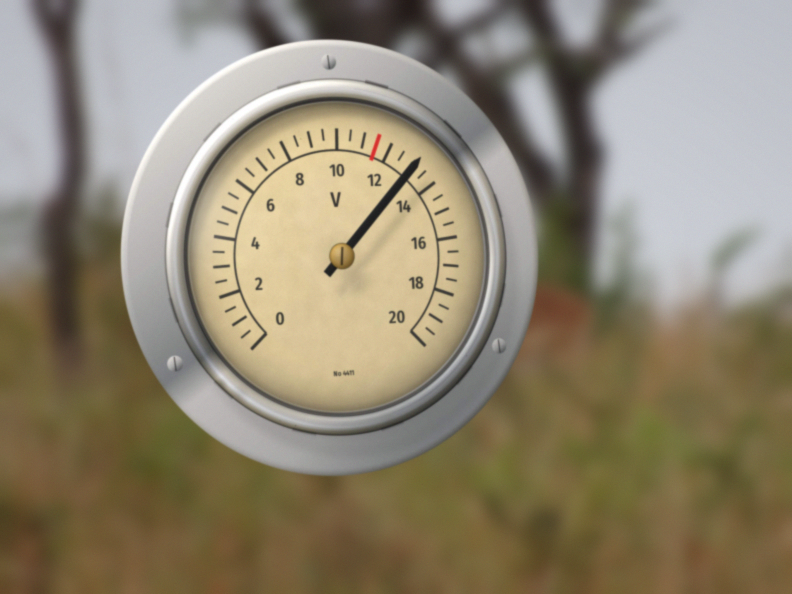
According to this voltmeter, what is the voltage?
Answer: 13 V
